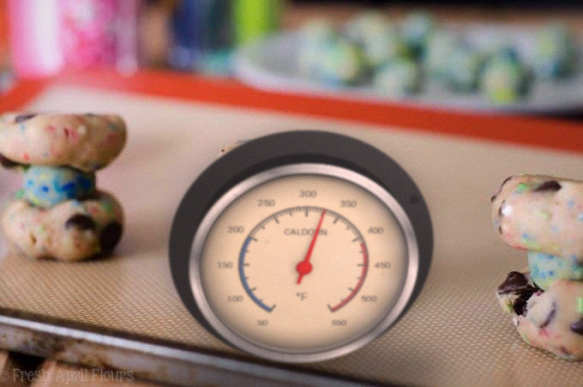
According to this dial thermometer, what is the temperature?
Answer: 325 °F
